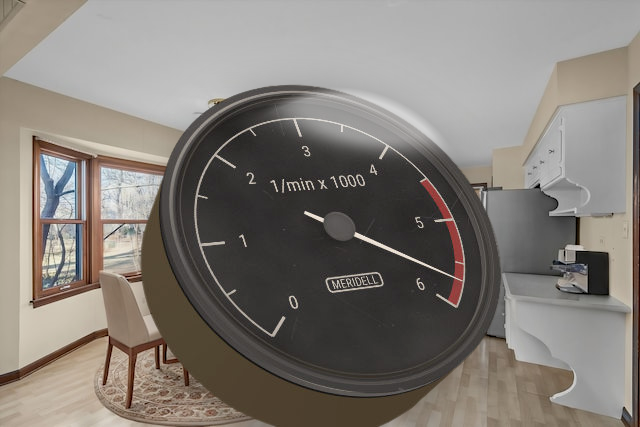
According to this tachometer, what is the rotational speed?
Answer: 5750 rpm
